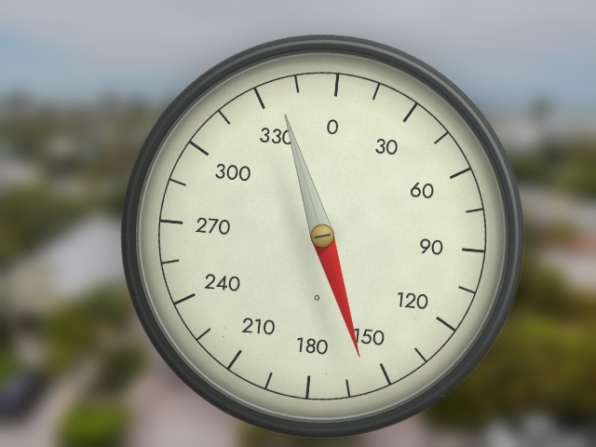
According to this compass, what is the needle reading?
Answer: 157.5 °
